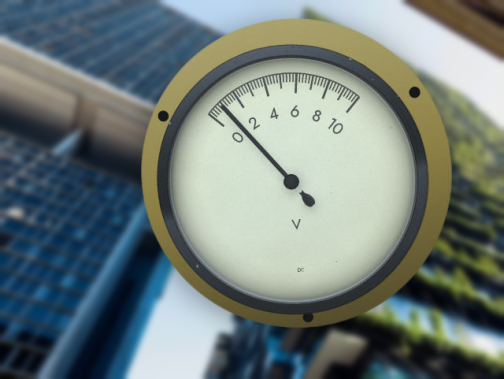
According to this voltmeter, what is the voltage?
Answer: 1 V
